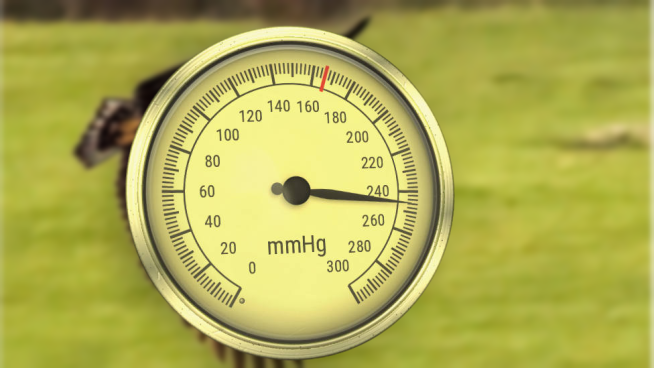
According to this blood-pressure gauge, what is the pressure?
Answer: 246 mmHg
